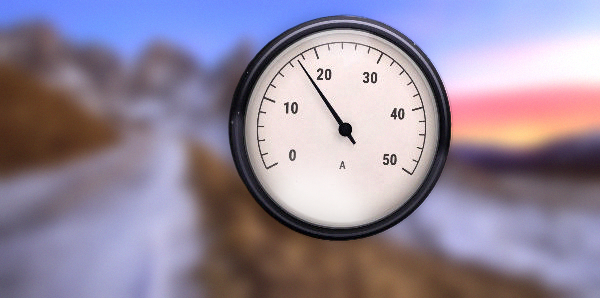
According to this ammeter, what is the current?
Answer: 17 A
